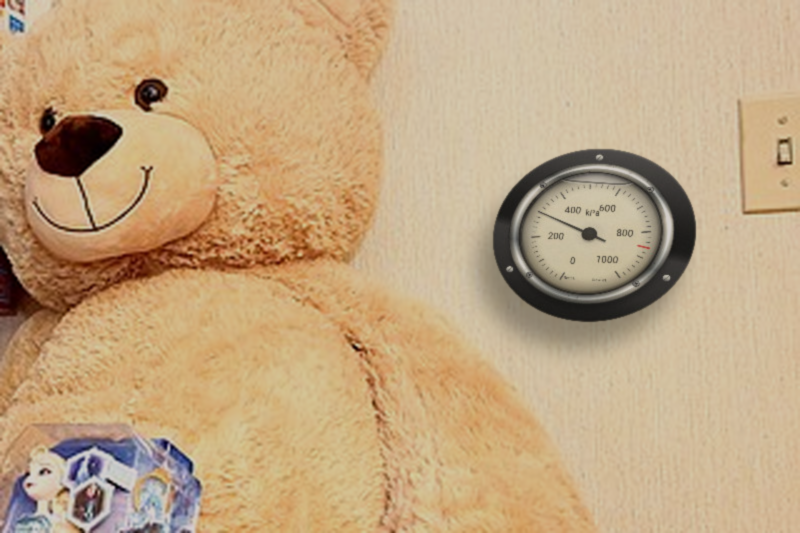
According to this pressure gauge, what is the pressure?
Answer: 300 kPa
